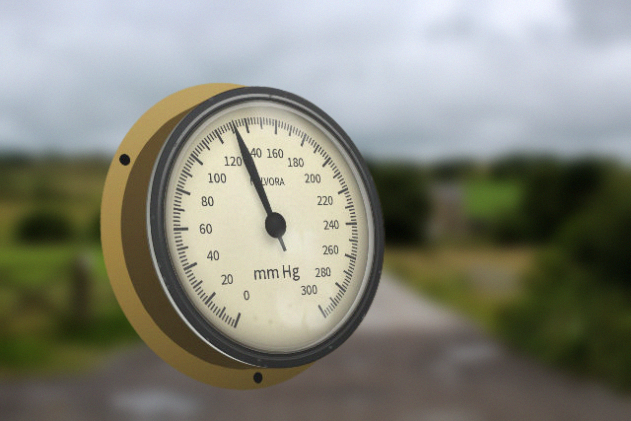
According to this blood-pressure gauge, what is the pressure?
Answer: 130 mmHg
